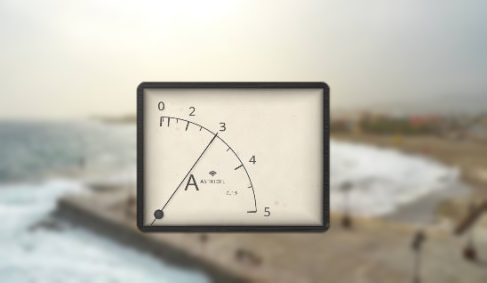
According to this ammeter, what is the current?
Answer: 3 A
